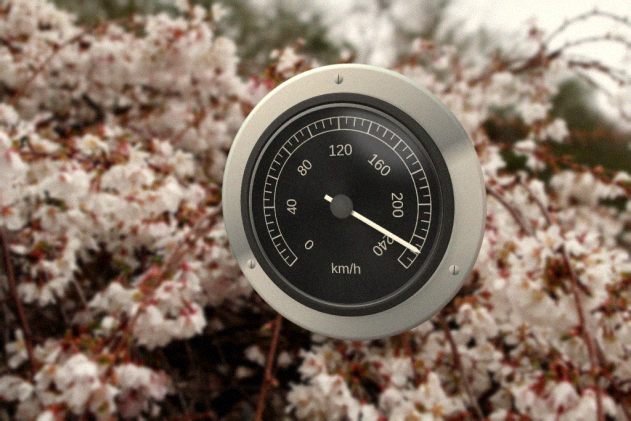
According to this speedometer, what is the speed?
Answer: 227.5 km/h
